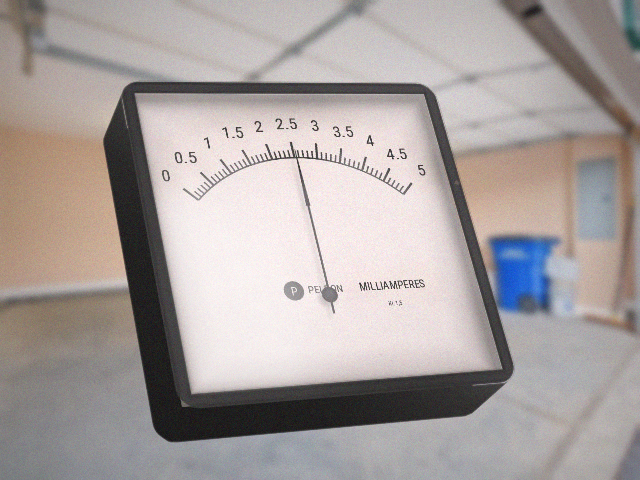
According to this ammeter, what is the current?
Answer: 2.5 mA
